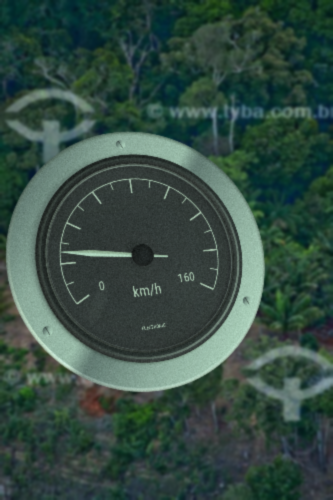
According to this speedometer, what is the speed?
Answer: 25 km/h
